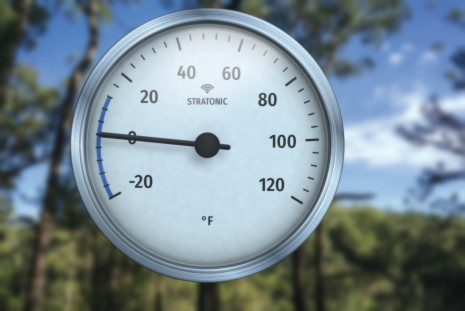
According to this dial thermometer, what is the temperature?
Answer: 0 °F
